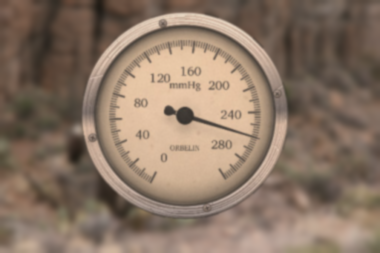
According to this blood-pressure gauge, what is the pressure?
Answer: 260 mmHg
